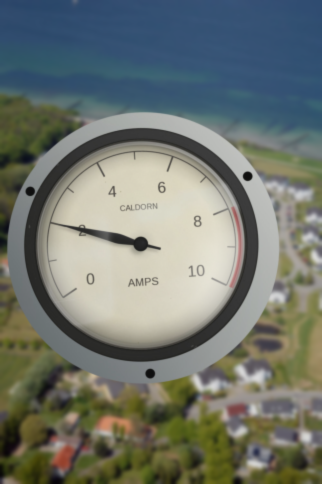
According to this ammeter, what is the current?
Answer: 2 A
